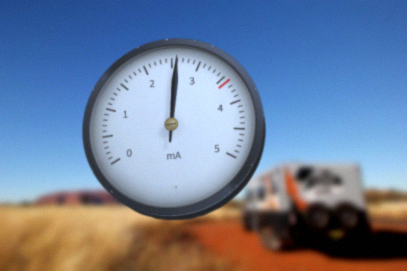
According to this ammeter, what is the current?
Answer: 2.6 mA
